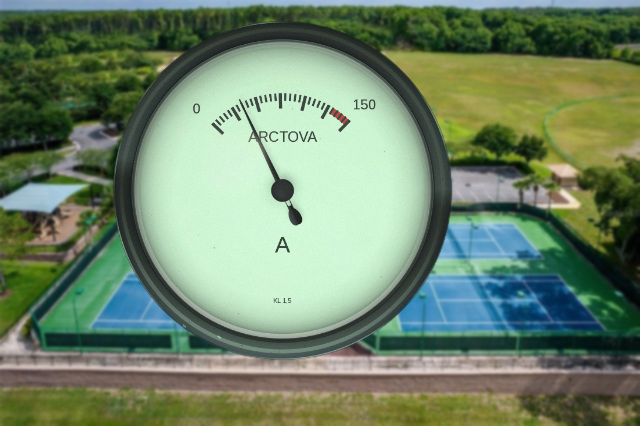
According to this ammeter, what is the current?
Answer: 35 A
